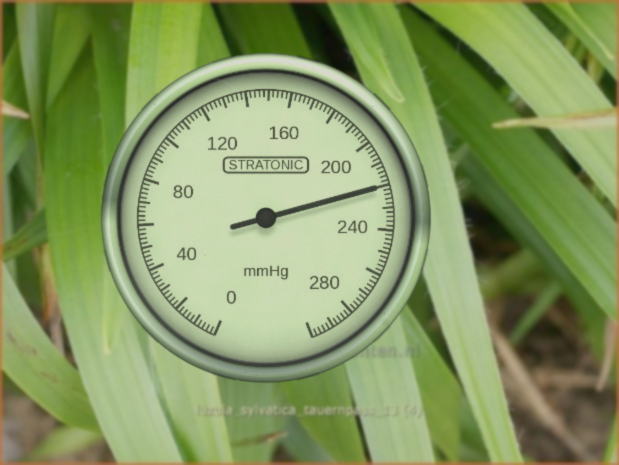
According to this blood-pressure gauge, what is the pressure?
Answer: 220 mmHg
